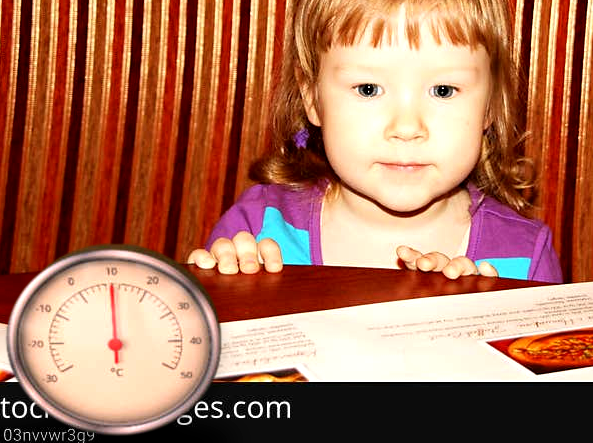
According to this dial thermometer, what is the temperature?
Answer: 10 °C
